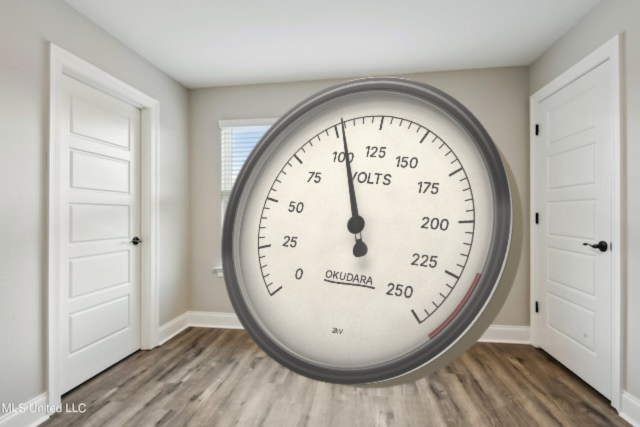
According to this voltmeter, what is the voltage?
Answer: 105 V
